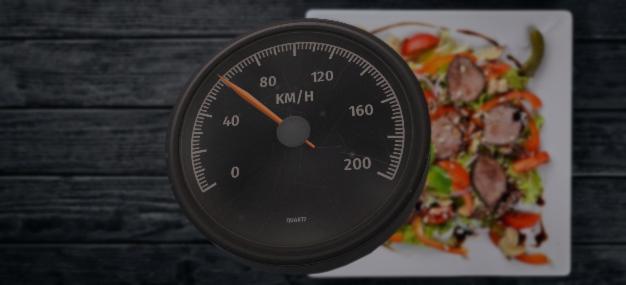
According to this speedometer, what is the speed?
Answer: 60 km/h
